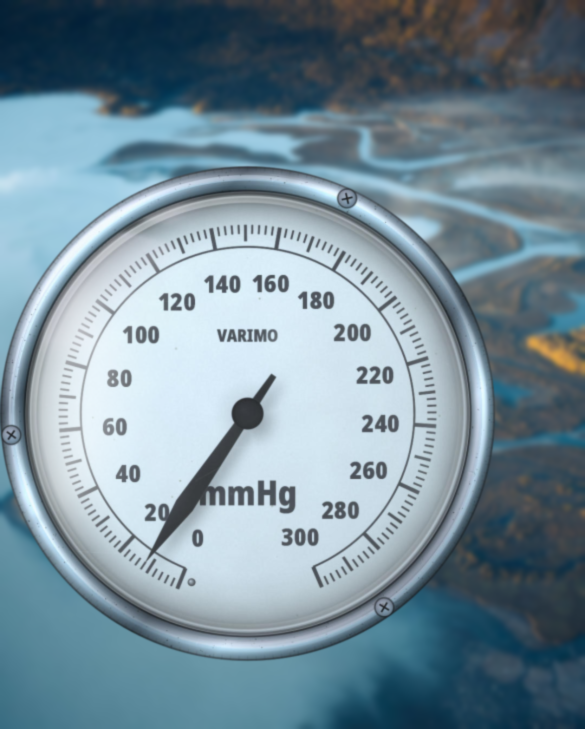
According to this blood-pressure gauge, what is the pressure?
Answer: 12 mmHg
